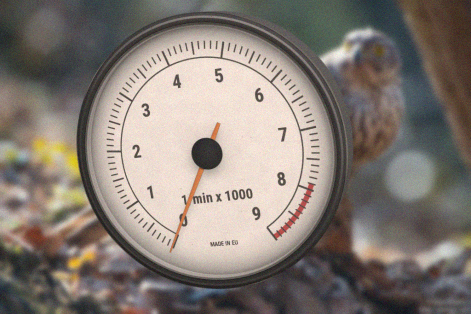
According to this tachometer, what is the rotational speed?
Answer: 0 rpm
